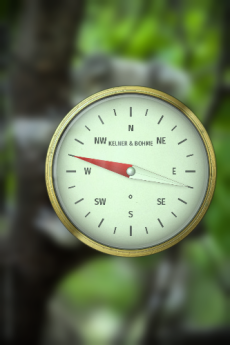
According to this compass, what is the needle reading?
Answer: 285 °
